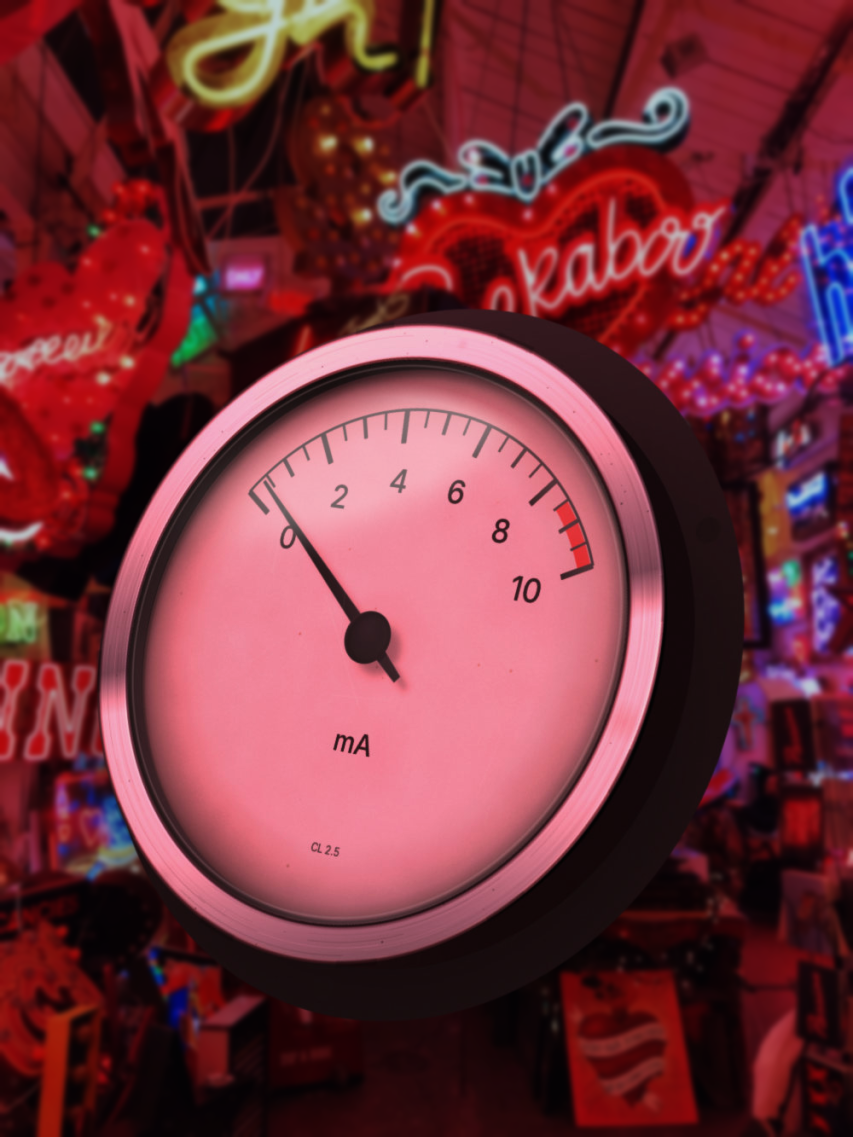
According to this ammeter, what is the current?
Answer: 0.5 mA
